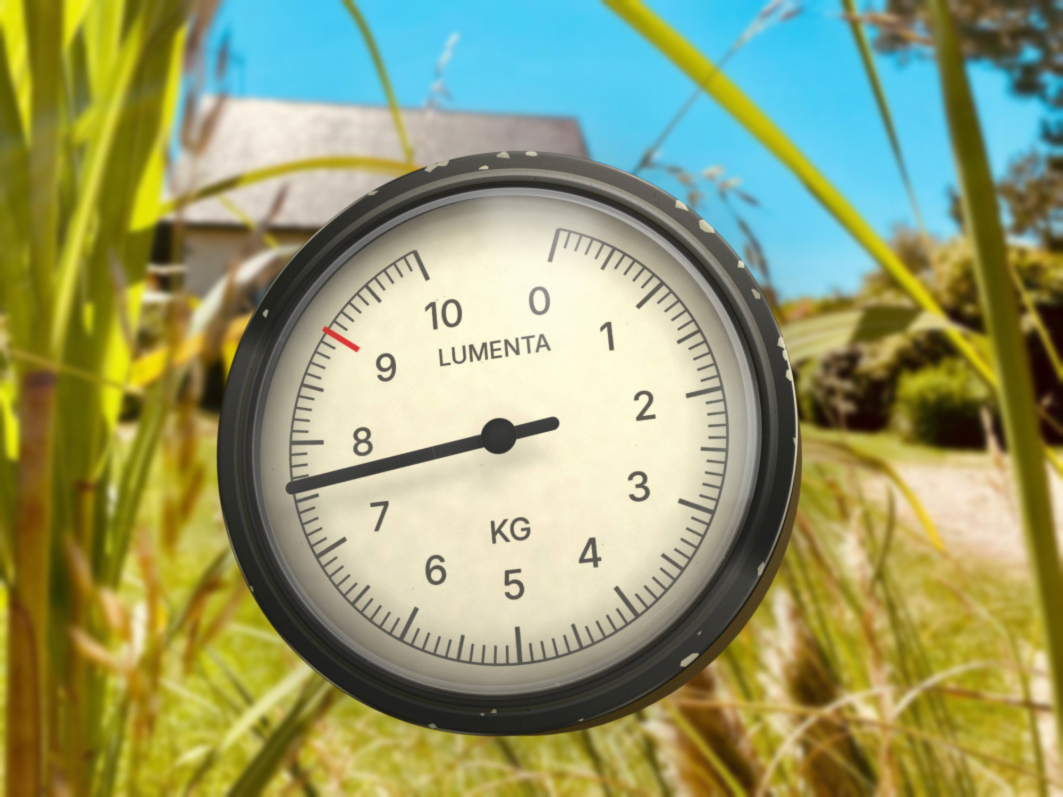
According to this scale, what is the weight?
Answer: 7.6 kg
